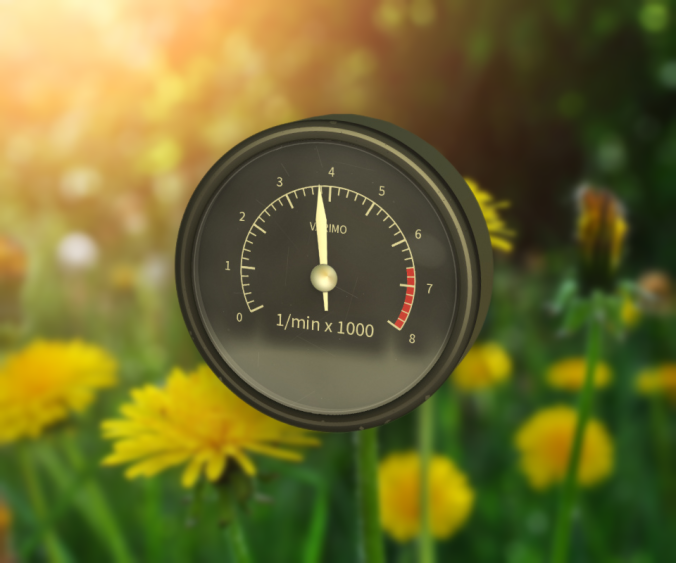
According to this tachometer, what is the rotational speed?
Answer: 3800 rpm
